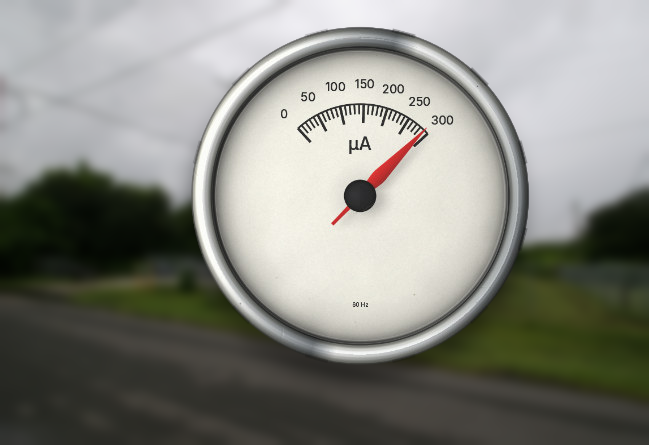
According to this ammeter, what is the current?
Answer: 290 µA
